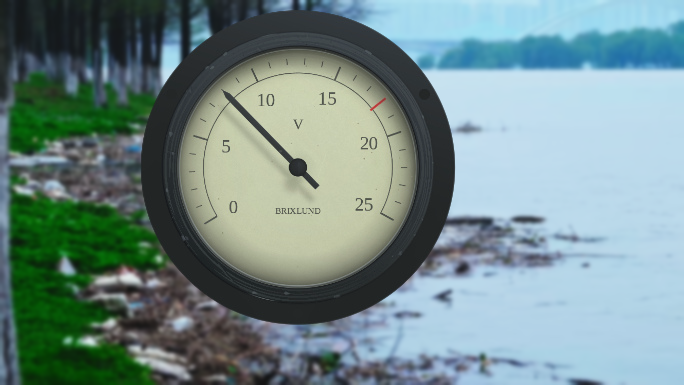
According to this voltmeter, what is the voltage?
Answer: 8 V
